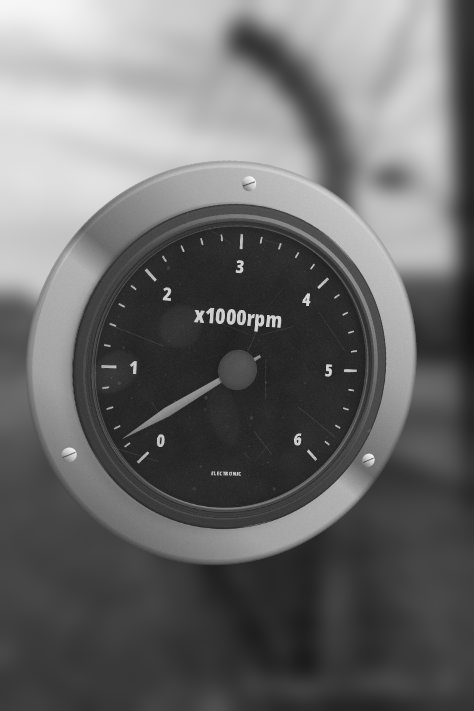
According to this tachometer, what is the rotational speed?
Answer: 300 rpm
